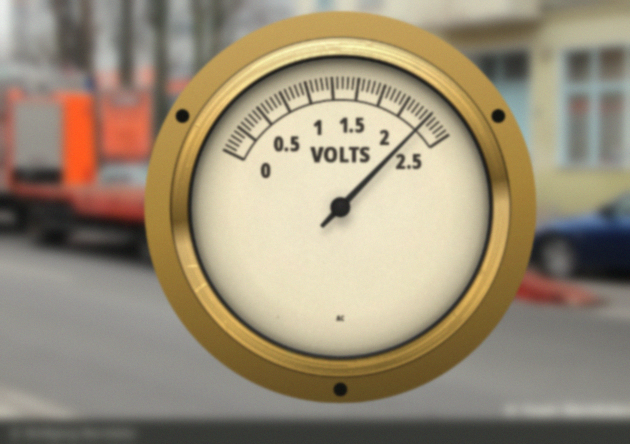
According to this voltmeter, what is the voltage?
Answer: 2.25 V
